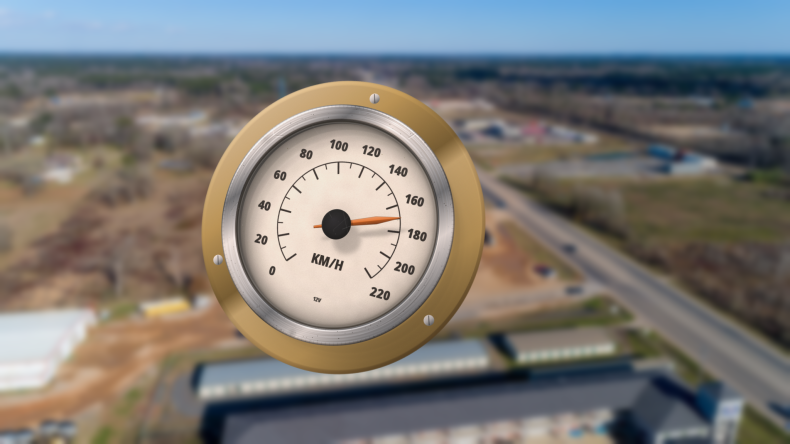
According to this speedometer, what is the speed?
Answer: 170 km/h
